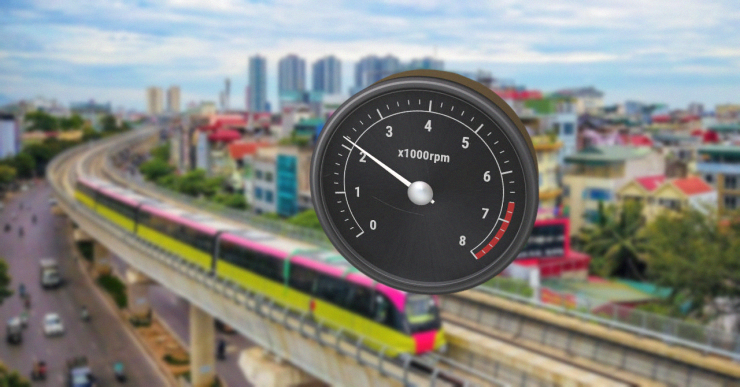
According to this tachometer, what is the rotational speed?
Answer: 2200 rpm
